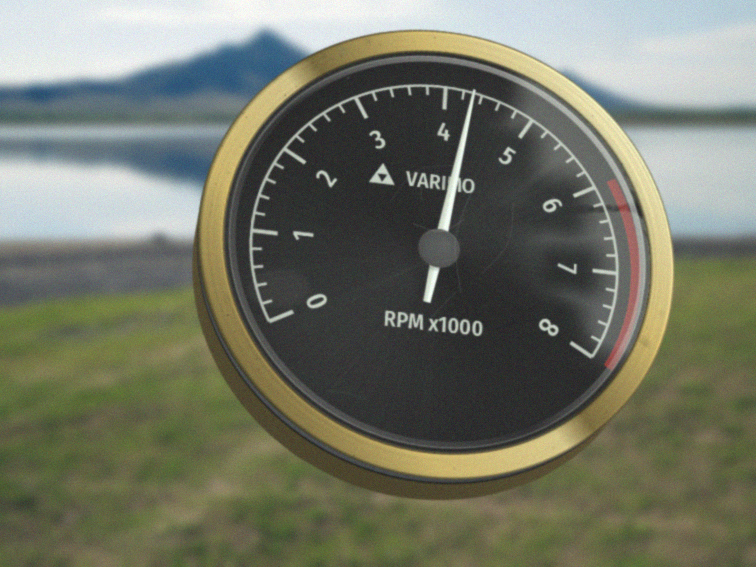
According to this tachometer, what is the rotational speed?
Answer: 4300 rpm
